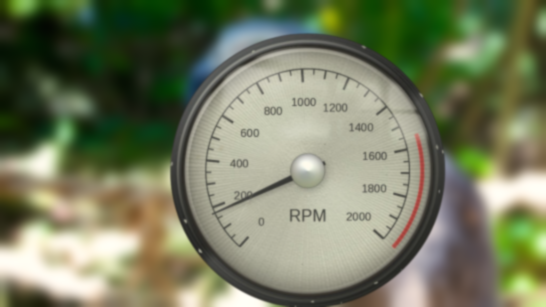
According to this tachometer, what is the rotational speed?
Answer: 175 rpm
